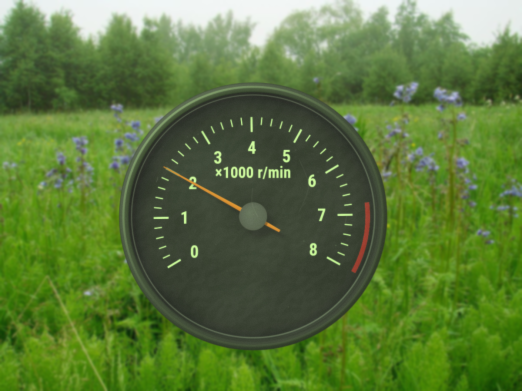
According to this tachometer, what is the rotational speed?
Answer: 2000 rpm
